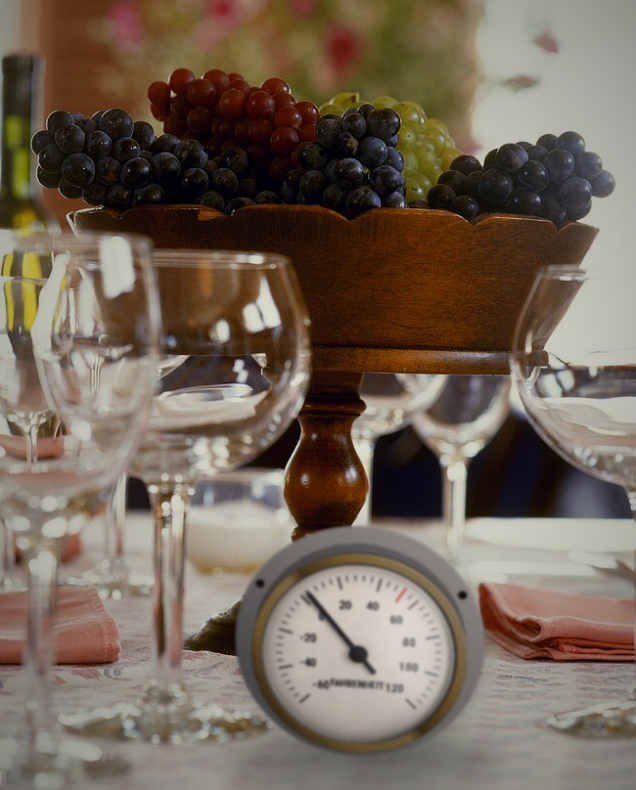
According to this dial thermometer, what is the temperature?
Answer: 4 °F
